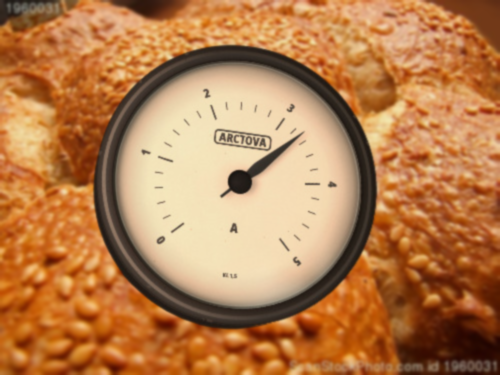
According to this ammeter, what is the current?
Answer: 3.3 A
